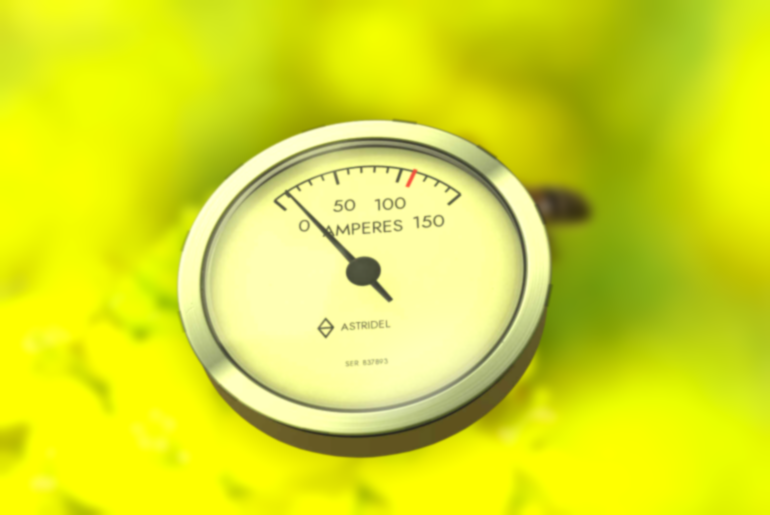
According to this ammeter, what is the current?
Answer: 10 A
